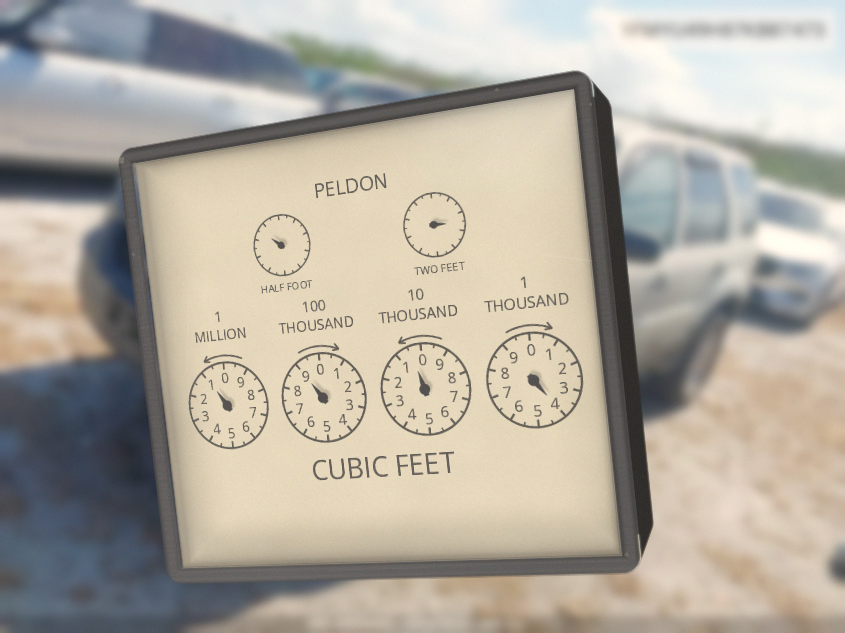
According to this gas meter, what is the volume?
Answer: 90400 ft³
